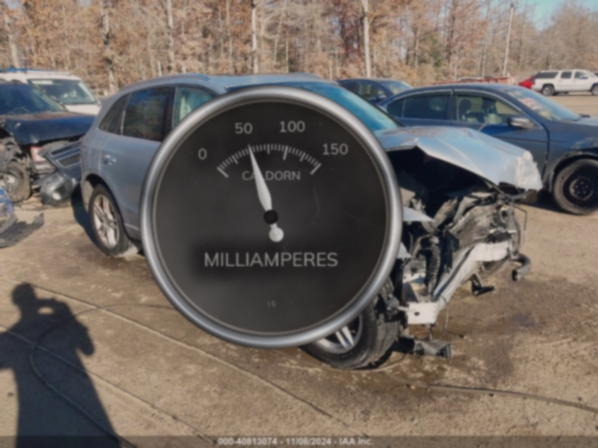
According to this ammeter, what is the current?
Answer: 50 mA
